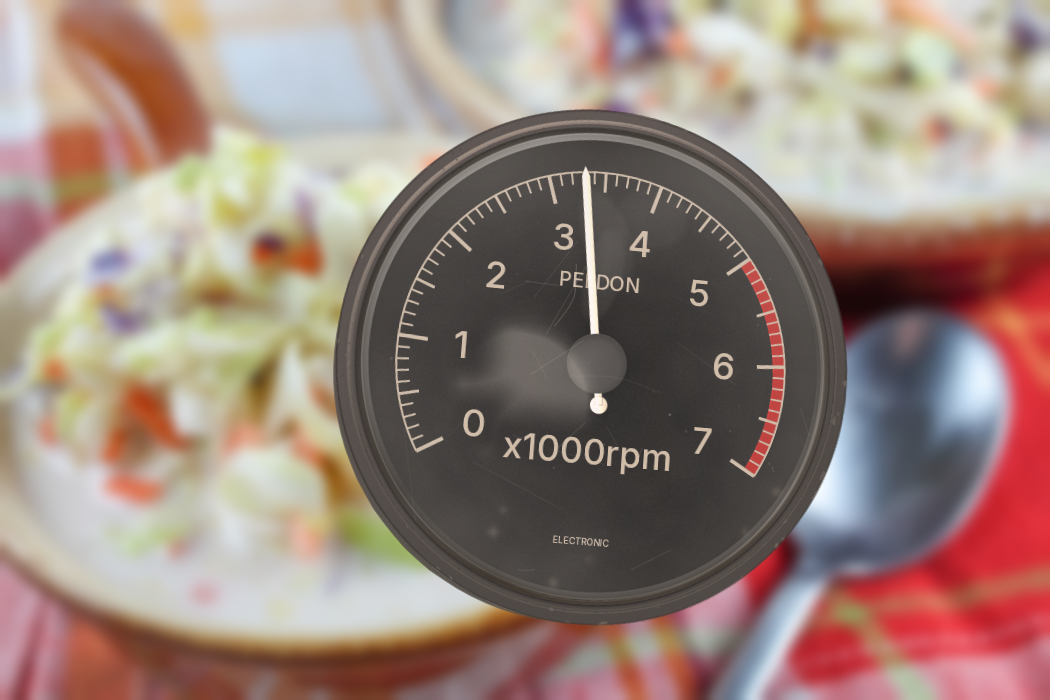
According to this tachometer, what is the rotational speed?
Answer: 3300 rpm
